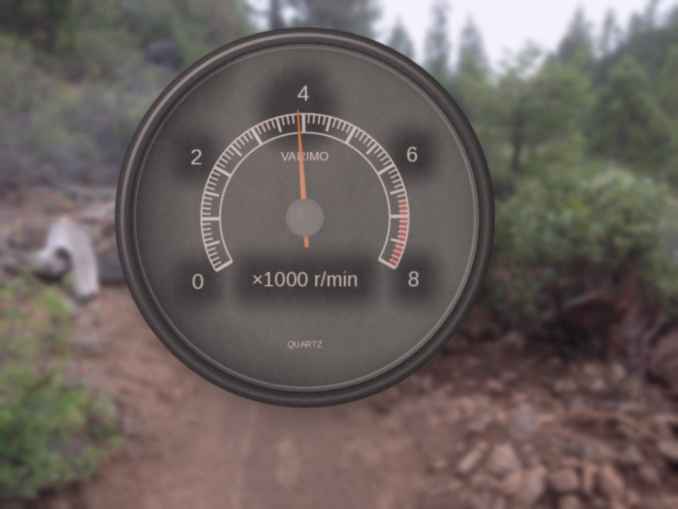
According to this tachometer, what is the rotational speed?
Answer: 3900 rpm
